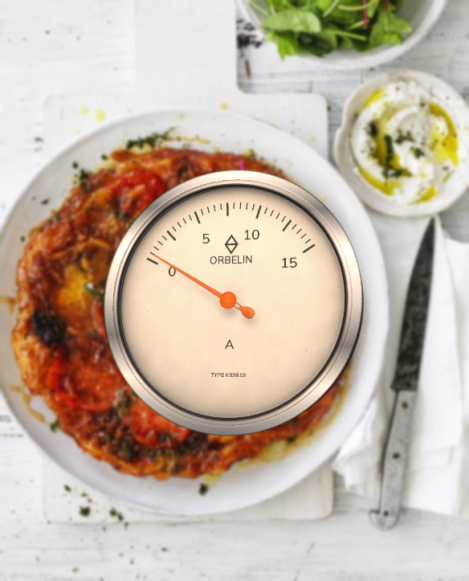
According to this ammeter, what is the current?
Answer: 0.5 A
